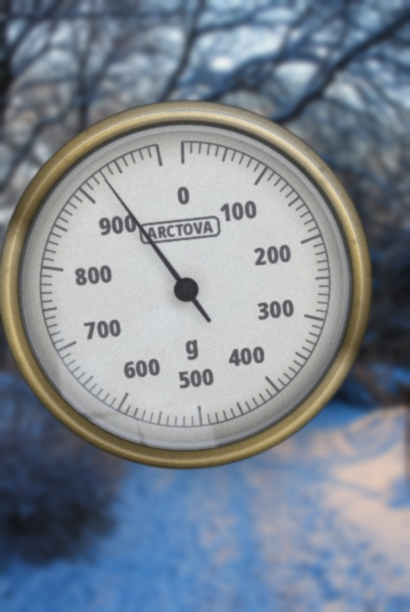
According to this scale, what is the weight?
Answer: 930 g
